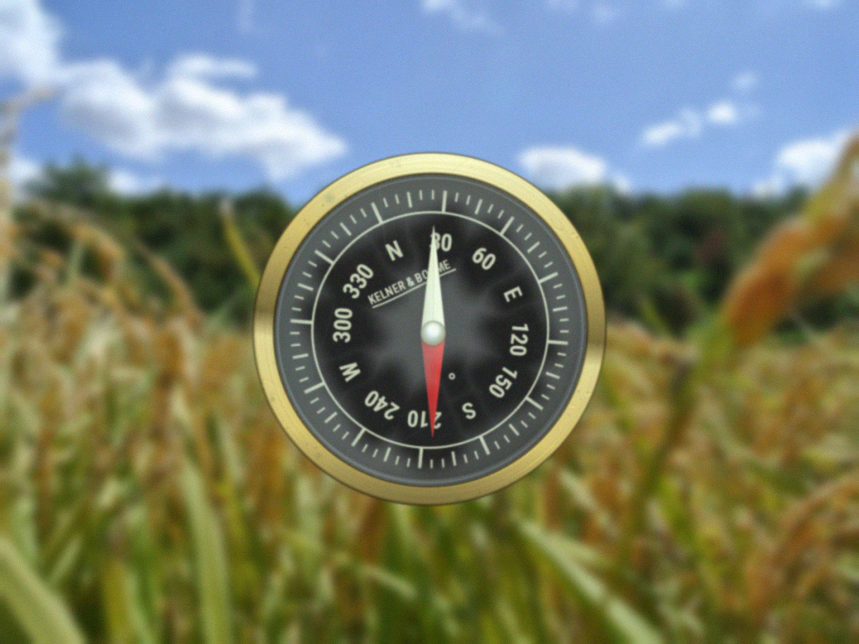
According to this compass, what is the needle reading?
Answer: 205 °
